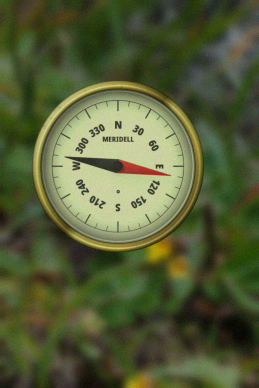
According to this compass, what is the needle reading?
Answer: 100 °
